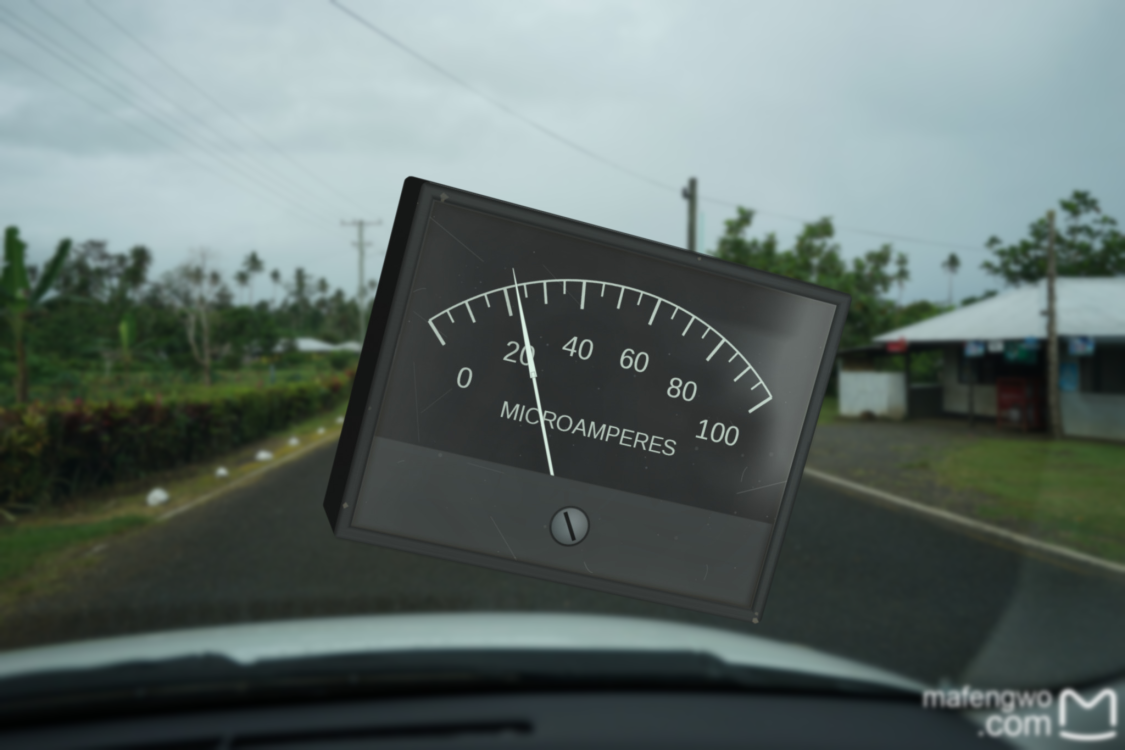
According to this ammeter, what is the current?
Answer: 22.5 µA
